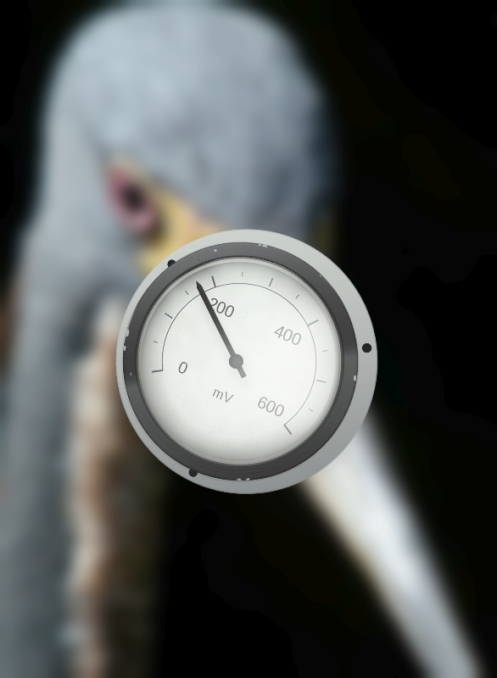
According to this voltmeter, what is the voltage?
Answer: 175 mV
